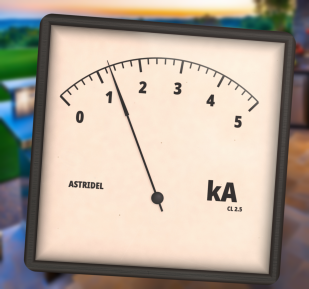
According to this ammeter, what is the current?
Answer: 1.3 kA
